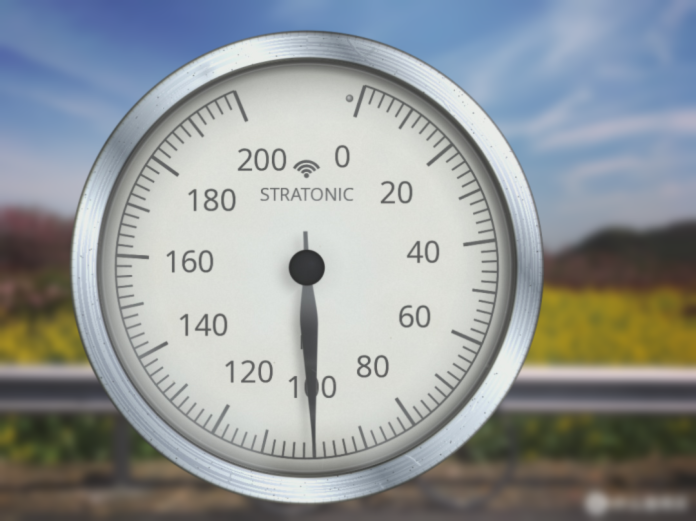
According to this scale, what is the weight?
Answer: 100 lb
